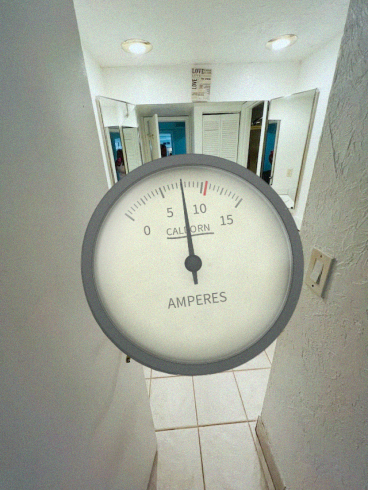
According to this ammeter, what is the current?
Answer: 7.5 A
